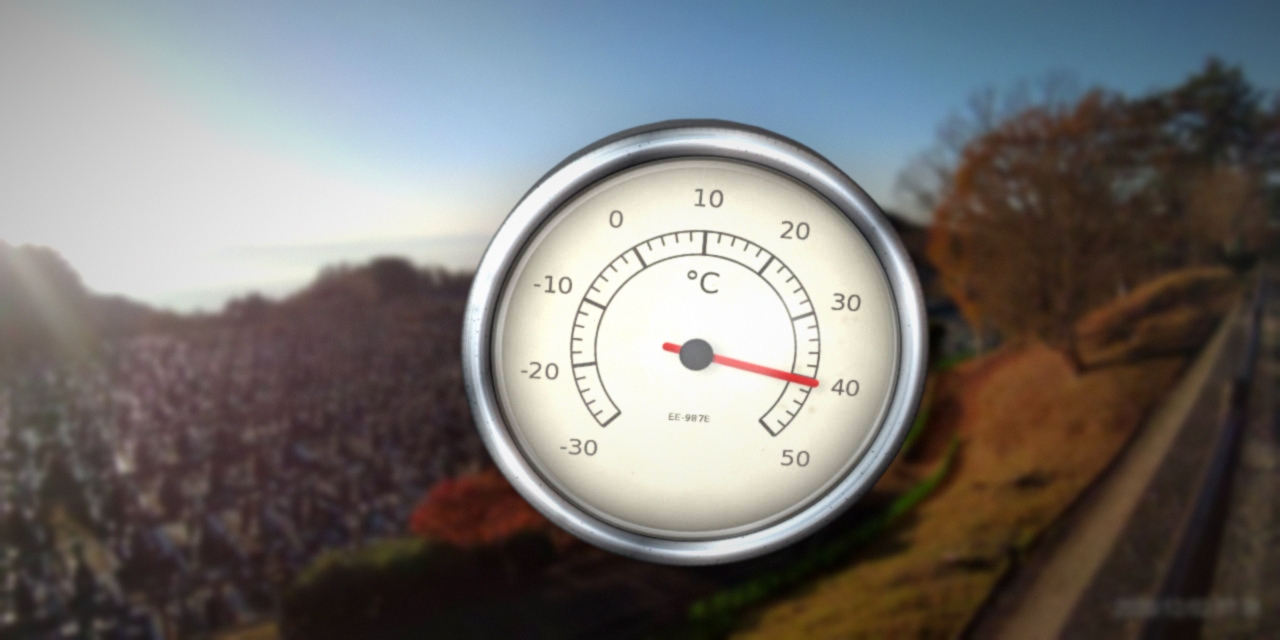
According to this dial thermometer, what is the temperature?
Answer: 40 °C
